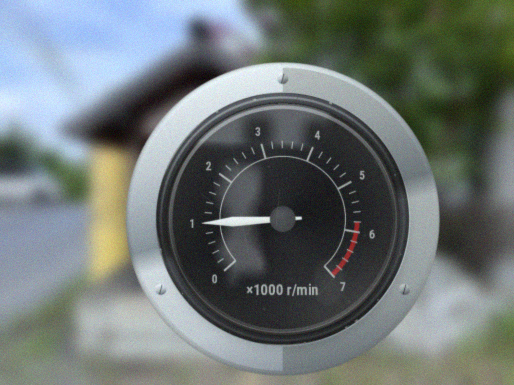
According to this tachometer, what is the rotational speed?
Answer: 1000 rpm
